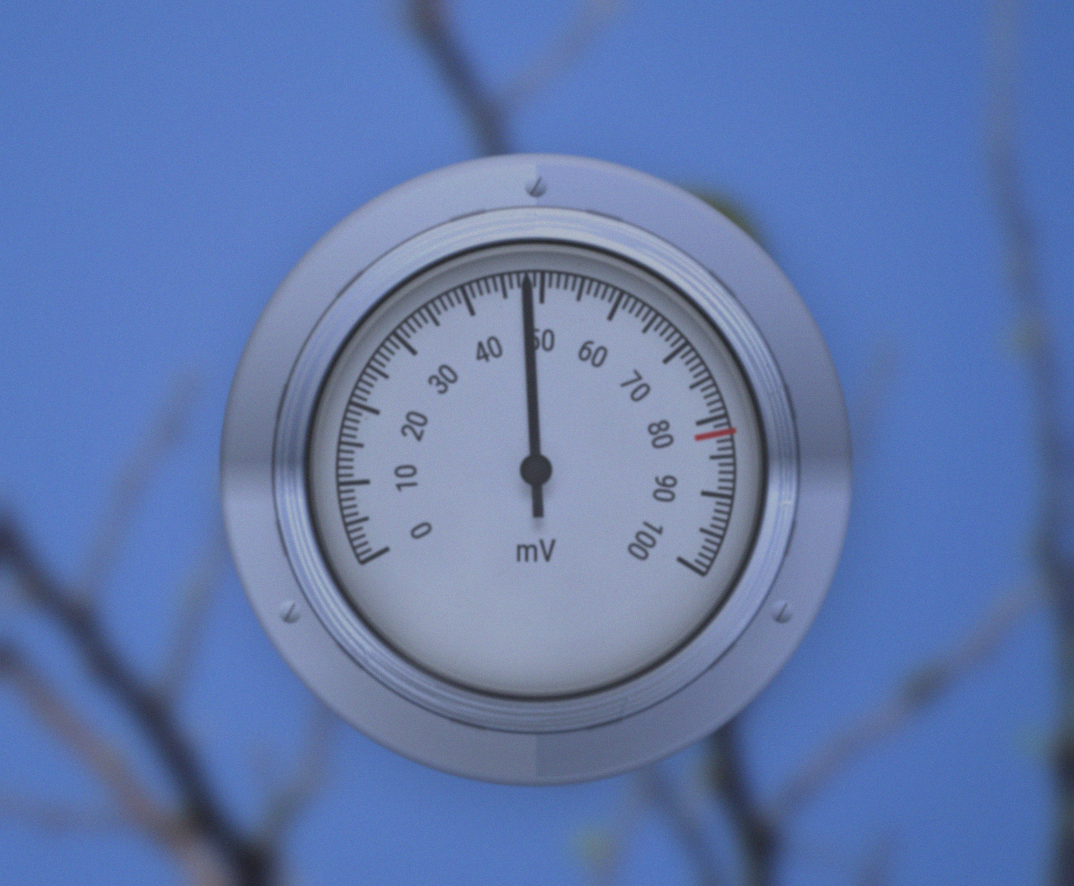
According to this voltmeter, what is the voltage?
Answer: 48 mV
